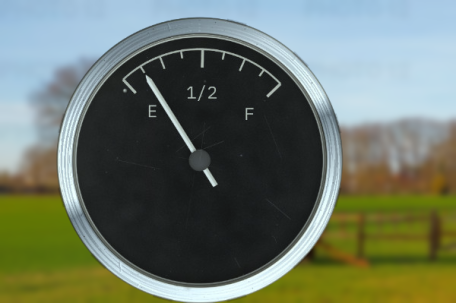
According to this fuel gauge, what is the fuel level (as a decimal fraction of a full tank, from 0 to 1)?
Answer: 0.125
